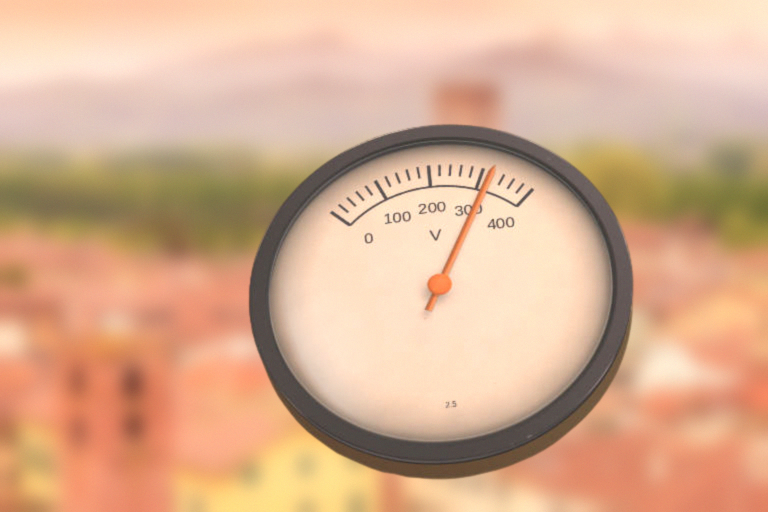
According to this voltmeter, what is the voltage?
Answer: 320 V
